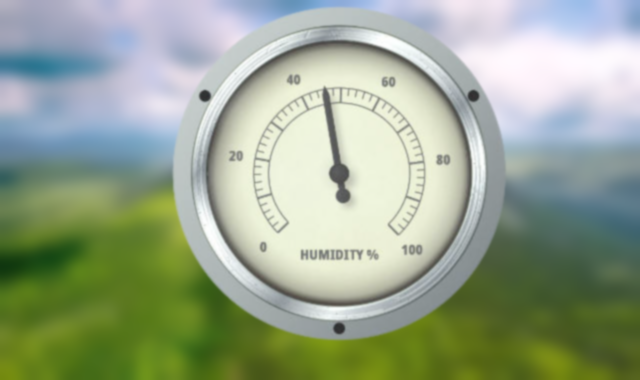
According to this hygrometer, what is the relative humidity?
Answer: 46 %
